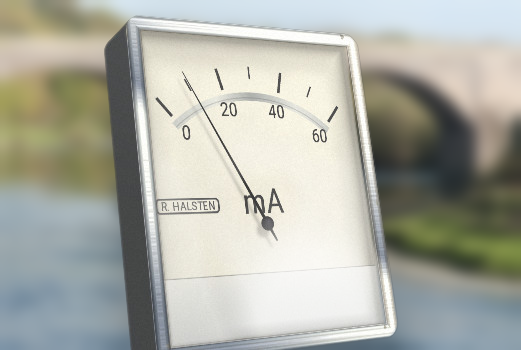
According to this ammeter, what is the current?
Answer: 10 mA
